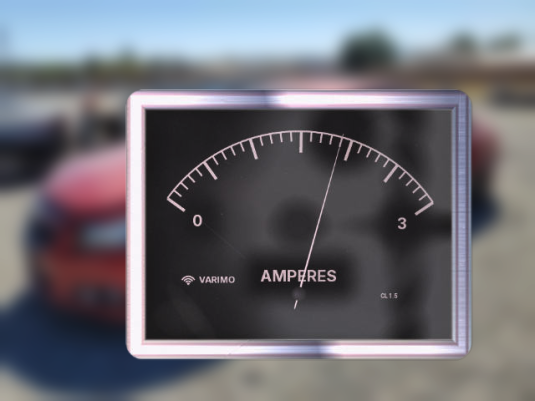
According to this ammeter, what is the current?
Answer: 1.9 A
